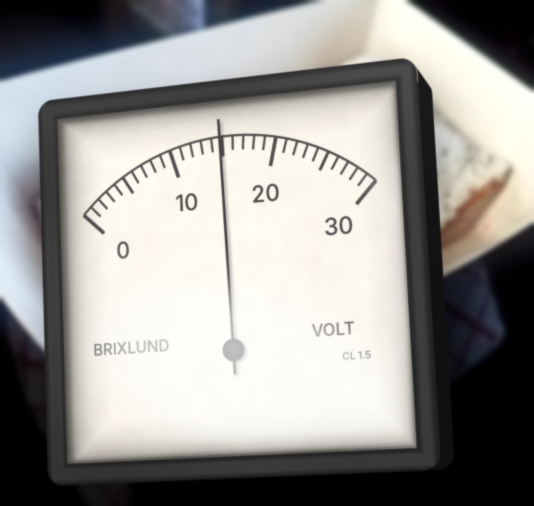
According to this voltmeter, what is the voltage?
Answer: 15 V
